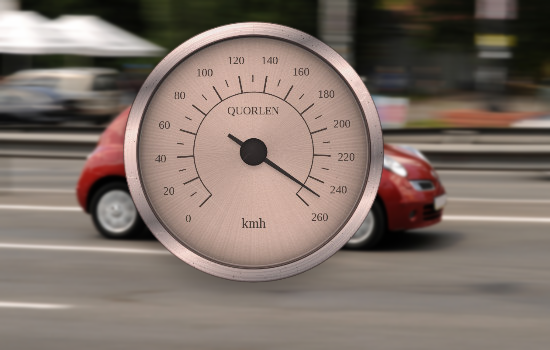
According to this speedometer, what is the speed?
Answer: 250 km/h
